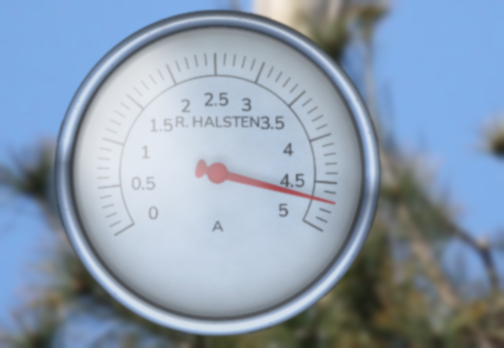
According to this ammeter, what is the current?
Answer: 4.7 A
